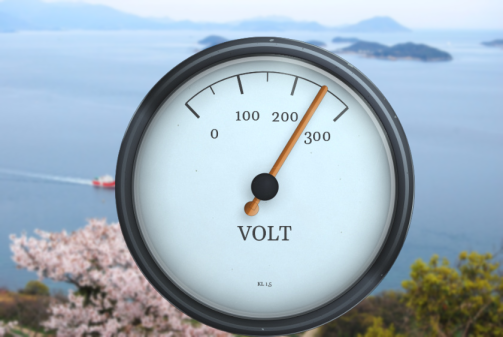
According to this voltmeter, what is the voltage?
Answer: 250 V
